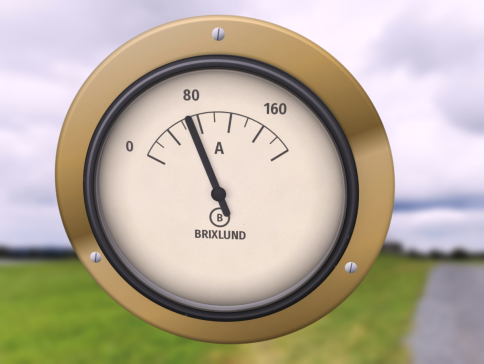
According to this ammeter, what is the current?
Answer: 70 A
